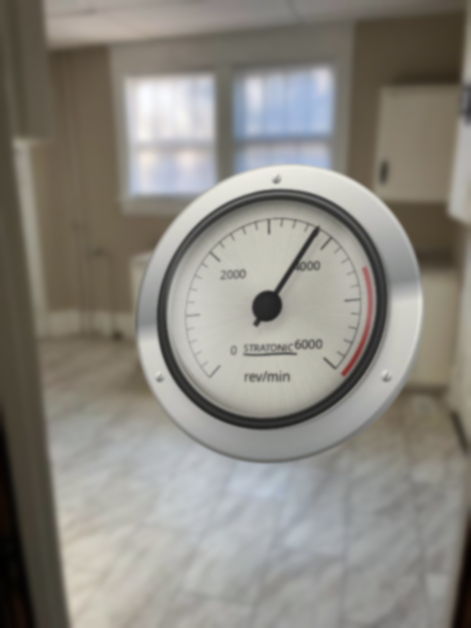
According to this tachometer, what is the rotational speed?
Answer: 3800 rpm
